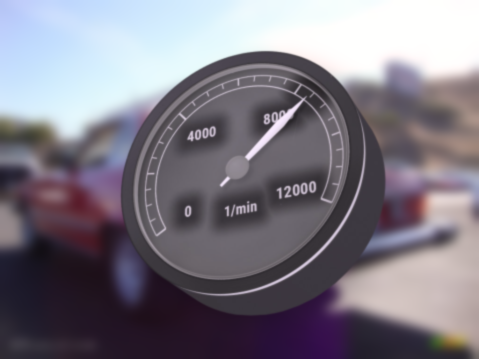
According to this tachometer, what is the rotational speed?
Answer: 8500 rpm
